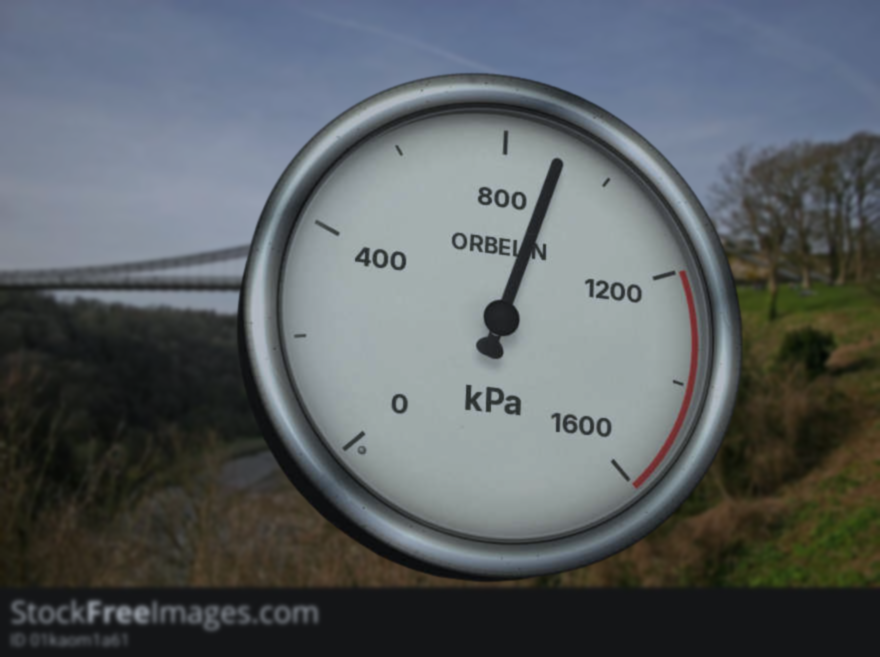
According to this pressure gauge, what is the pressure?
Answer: 900 kPa
